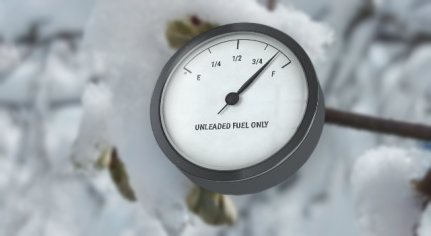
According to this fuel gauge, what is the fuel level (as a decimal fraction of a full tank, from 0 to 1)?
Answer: 0.875
